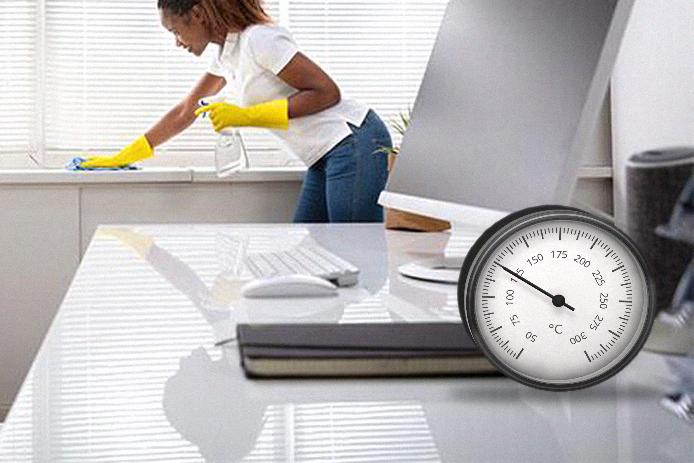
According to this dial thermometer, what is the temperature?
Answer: 125 °C
